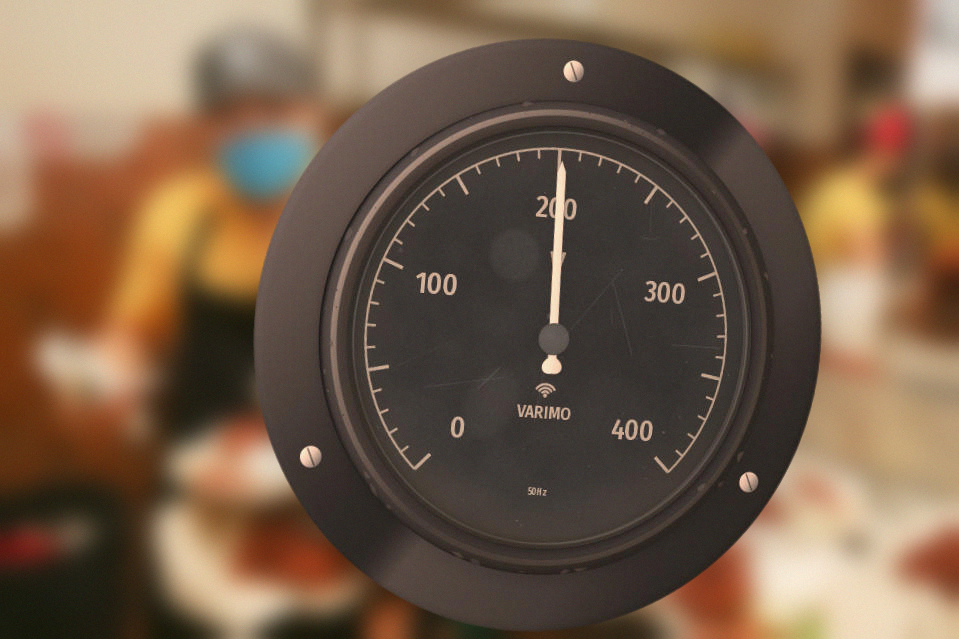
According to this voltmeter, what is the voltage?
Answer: 200 V
